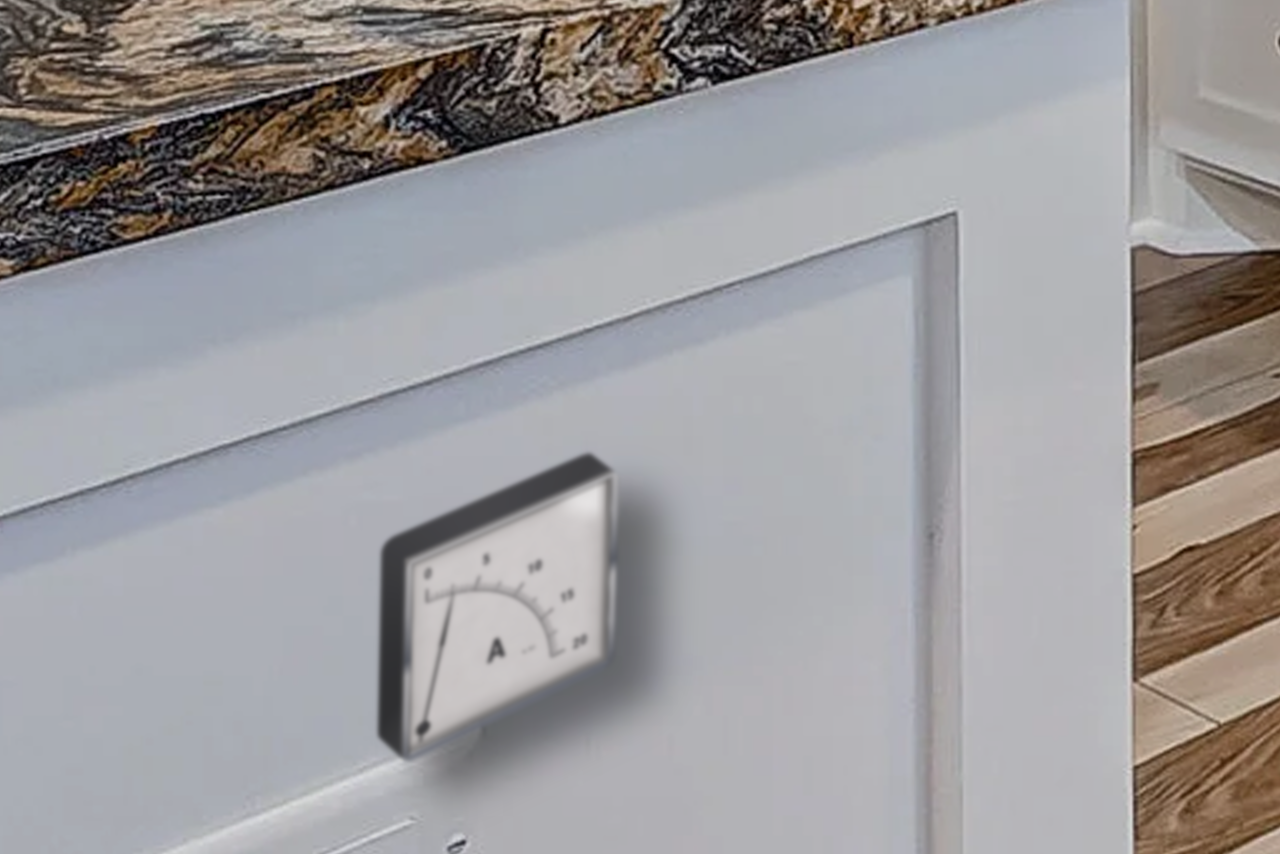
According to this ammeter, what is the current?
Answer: 2.5 A
